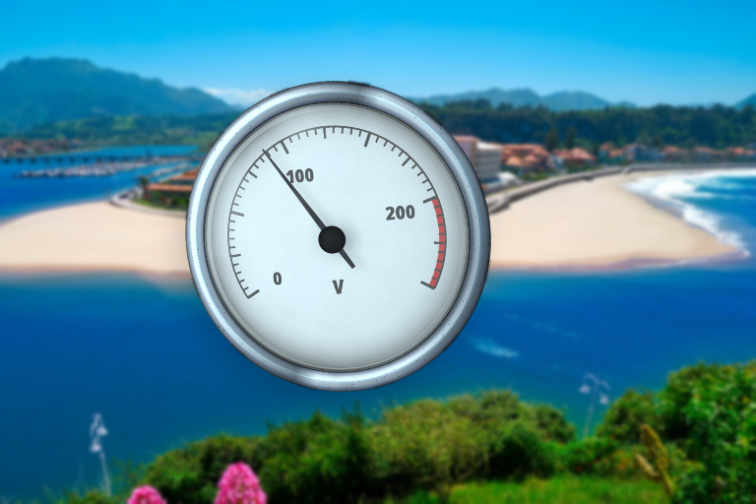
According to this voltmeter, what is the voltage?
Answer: 90 V
